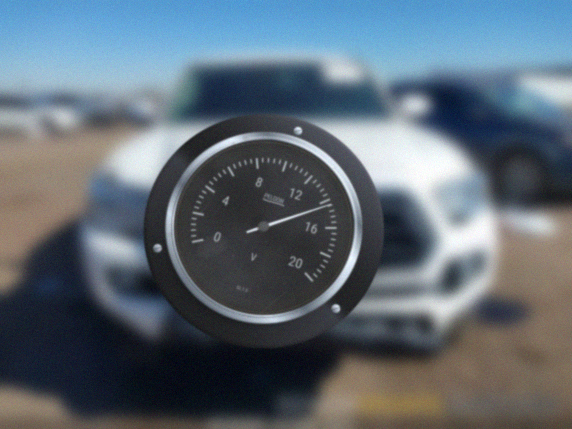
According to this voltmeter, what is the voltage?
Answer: 14.4 V
